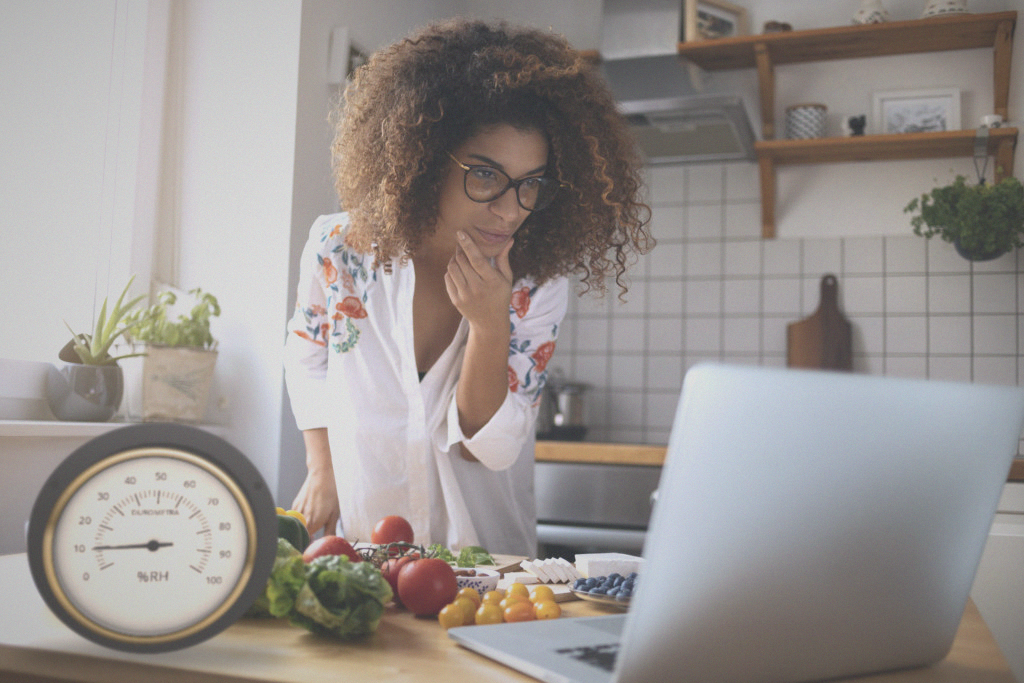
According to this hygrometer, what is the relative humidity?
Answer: 10 %
